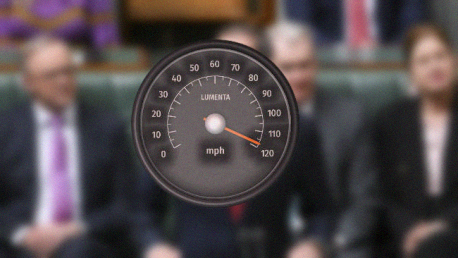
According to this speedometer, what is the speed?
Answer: 117.5 mph
